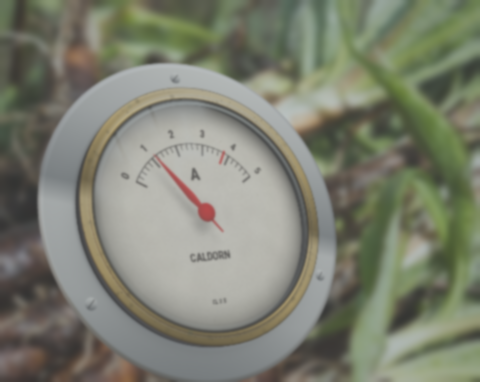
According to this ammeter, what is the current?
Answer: 1 A
